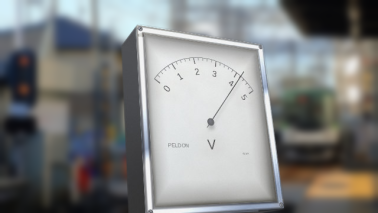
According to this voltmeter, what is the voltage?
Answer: 4.2 V
